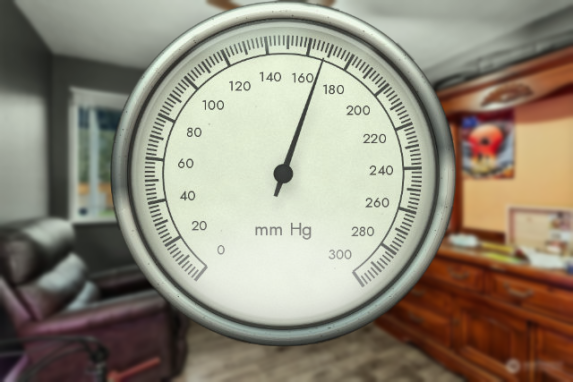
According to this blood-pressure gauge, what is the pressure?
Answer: 168 mmHg
